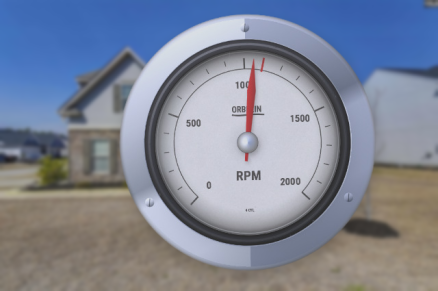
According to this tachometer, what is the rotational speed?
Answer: 1050 rpm
